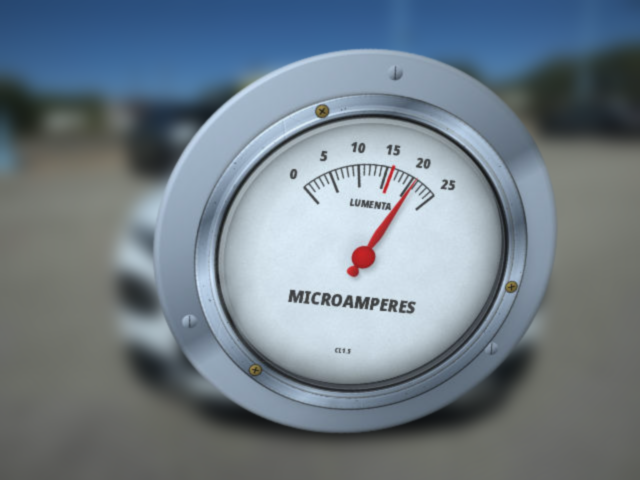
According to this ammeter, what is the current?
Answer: 20 µA
